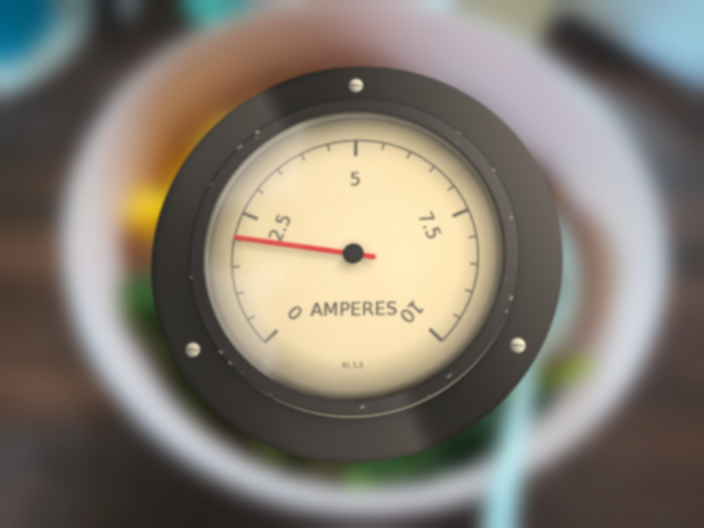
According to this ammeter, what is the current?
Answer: 2 A
